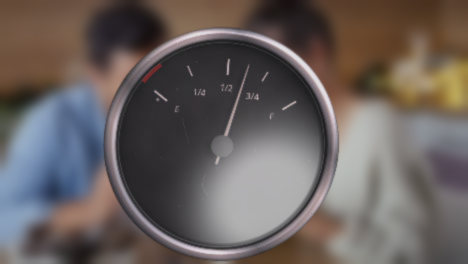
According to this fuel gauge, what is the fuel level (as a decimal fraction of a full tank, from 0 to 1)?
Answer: 0.625
